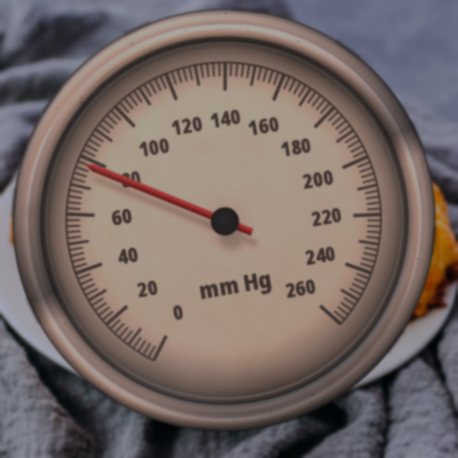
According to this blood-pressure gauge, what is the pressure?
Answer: 78 mmHg
